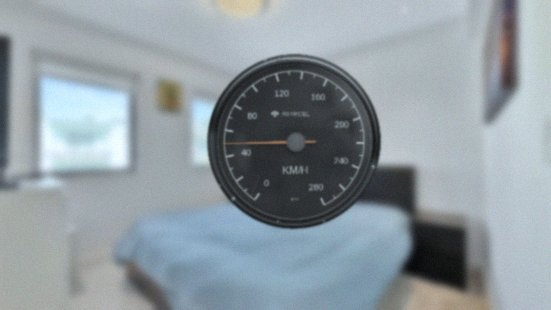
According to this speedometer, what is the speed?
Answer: 50 km/h
